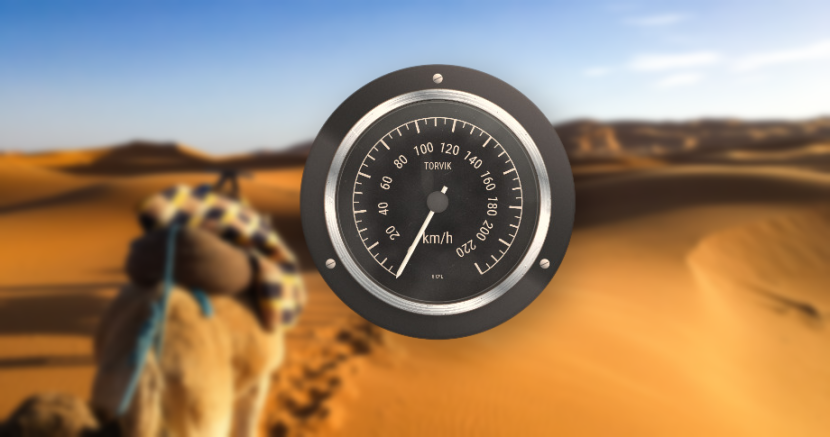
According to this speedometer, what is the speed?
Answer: 0 km/h
